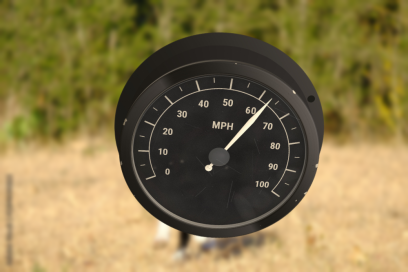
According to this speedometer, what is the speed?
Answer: 62.5 mph
